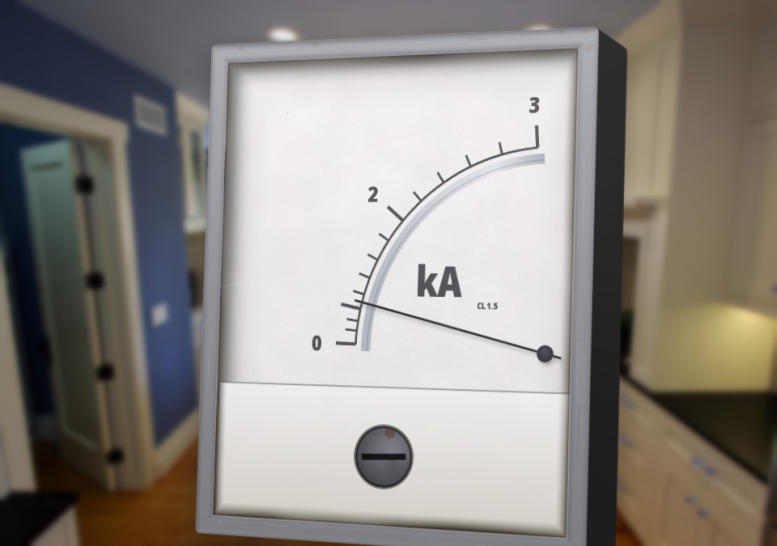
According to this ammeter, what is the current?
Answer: 1.1 kA
